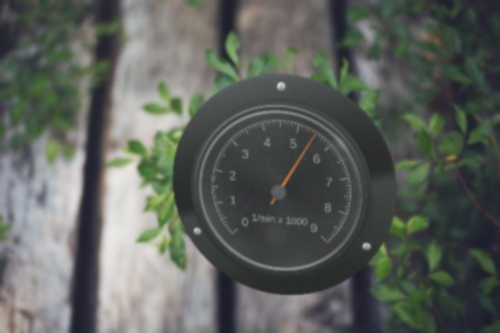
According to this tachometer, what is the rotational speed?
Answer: 5500 rpm
